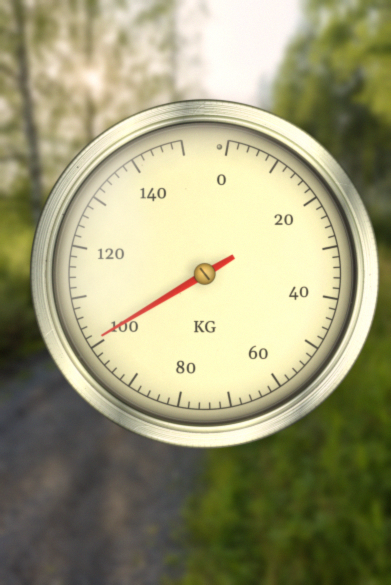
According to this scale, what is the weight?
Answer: 101 kg
